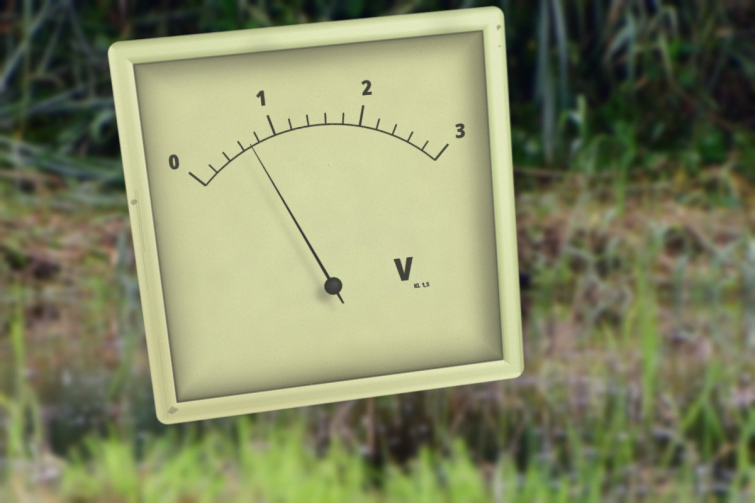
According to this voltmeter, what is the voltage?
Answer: 0.7 V
